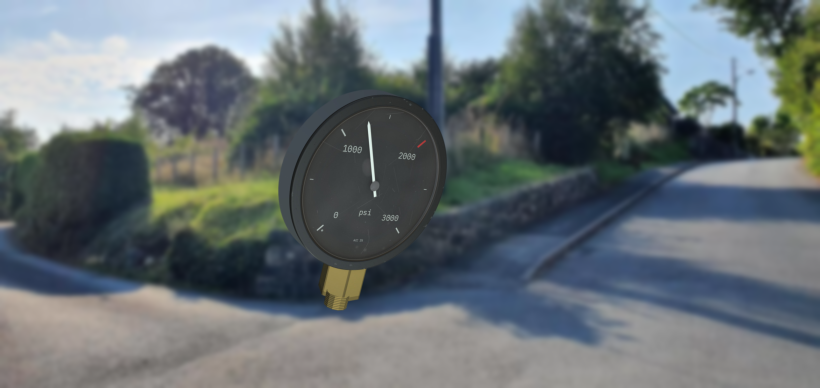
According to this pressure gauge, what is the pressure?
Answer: 1250 psi
